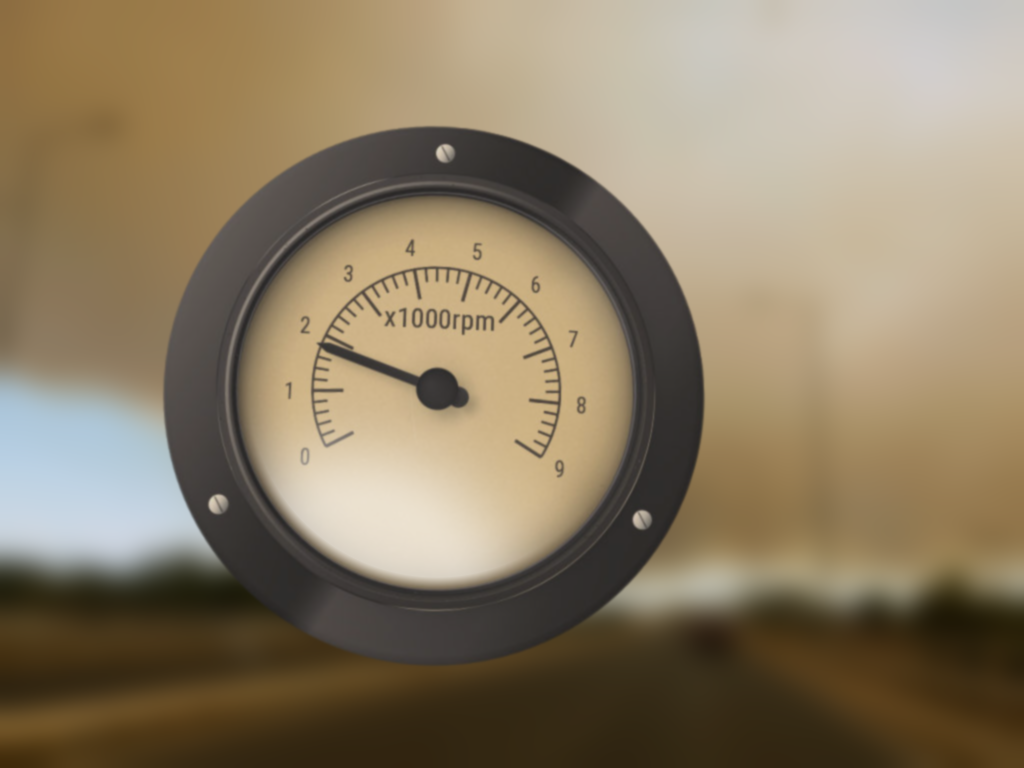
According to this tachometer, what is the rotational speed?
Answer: 1800 rpm
